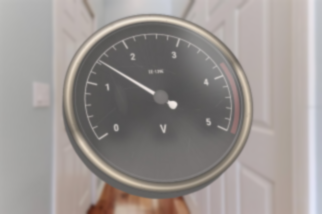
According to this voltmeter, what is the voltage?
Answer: 1.4 V
